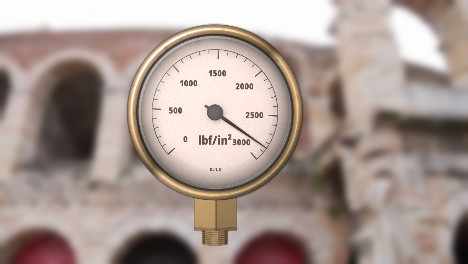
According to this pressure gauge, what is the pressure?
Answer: 2850 psi
